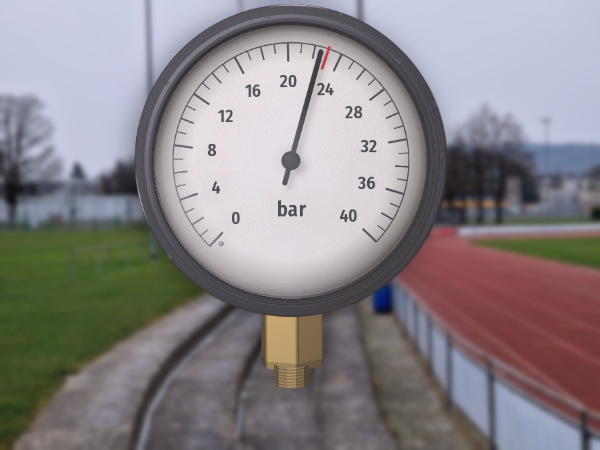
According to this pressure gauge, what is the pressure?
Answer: 22.5 bar
